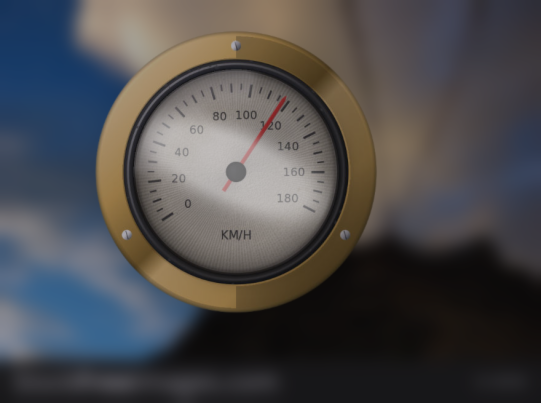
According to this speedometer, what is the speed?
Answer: 117.5 km/h
